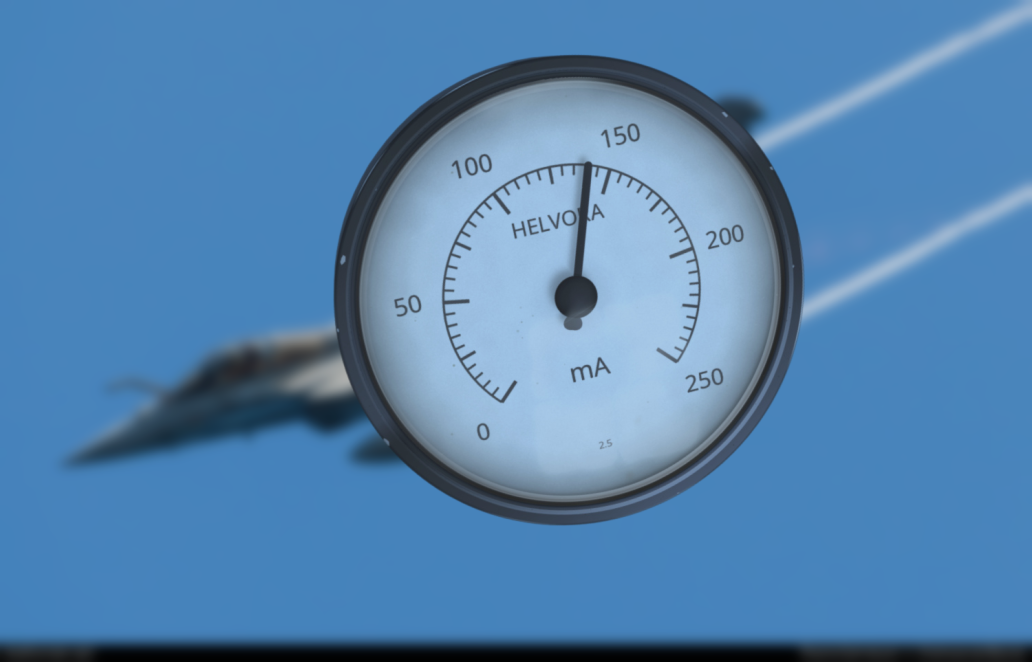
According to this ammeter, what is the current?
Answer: 140 mA
